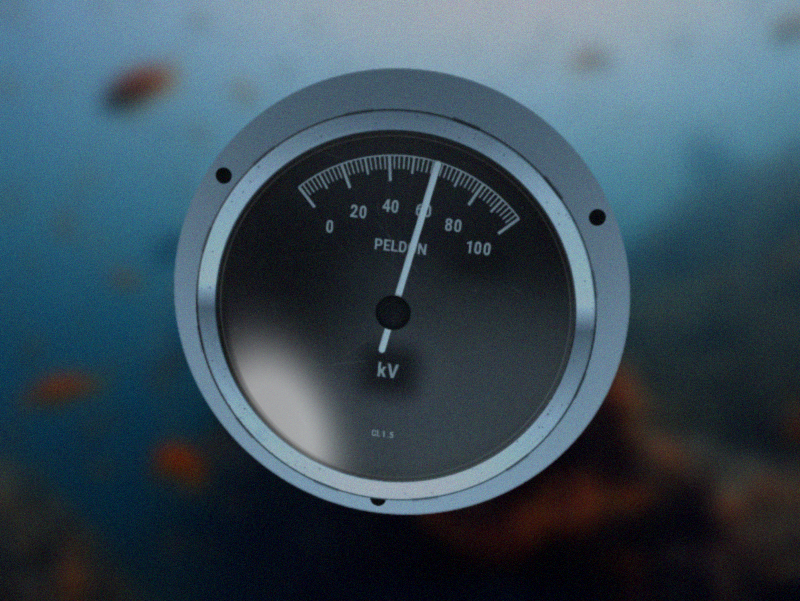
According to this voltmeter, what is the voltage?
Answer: 60 kV
